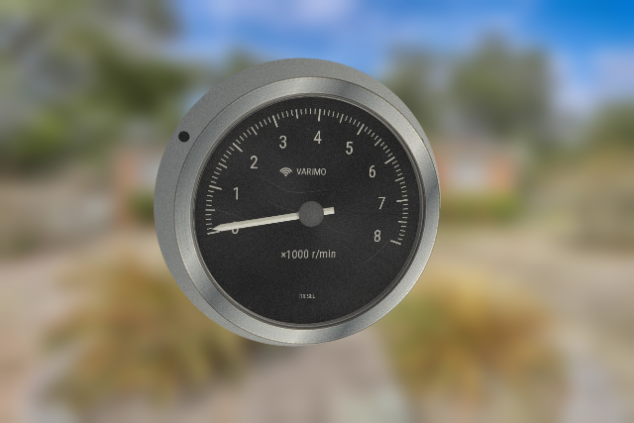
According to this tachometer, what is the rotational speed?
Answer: 100 rpm
